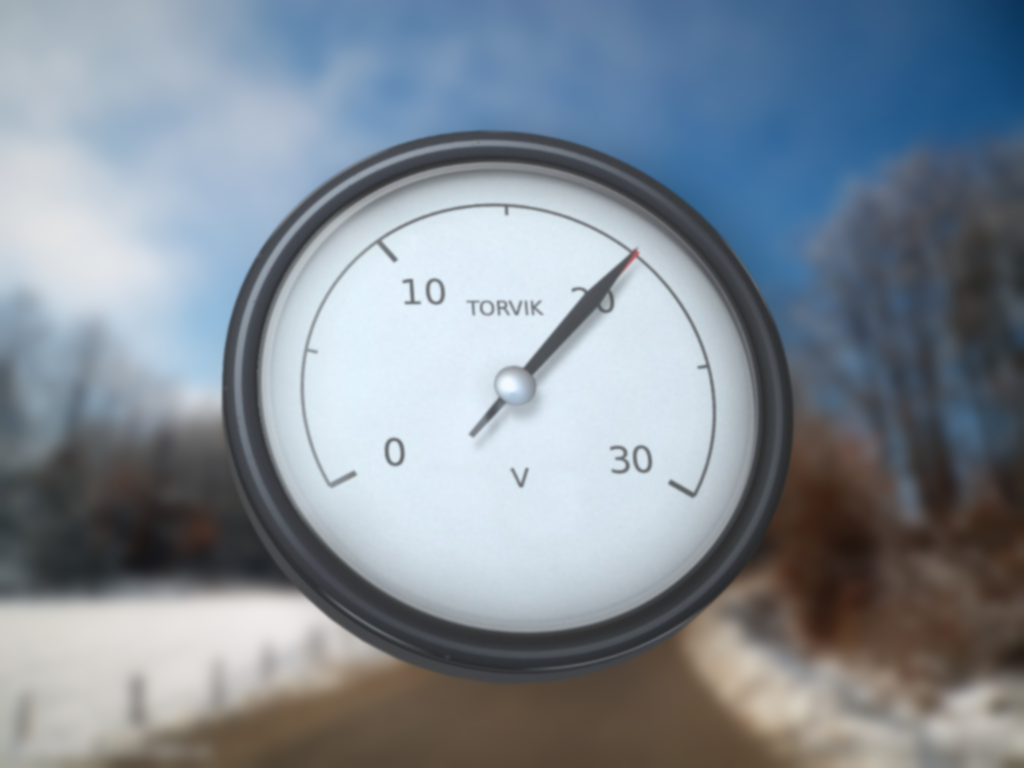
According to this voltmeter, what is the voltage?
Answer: 20 V
